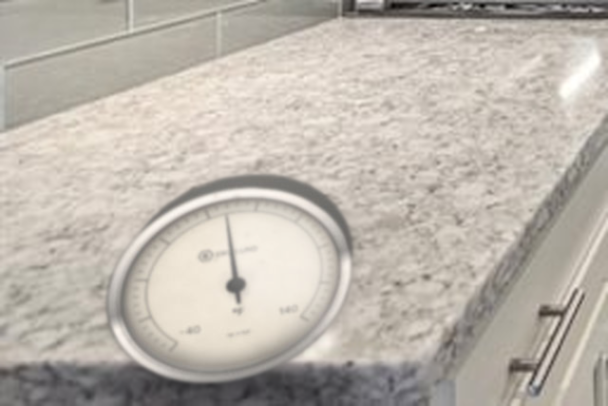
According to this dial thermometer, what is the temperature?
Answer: 48 °F
